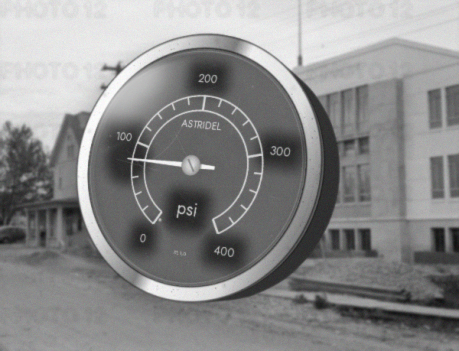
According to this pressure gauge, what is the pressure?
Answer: 80 psi
